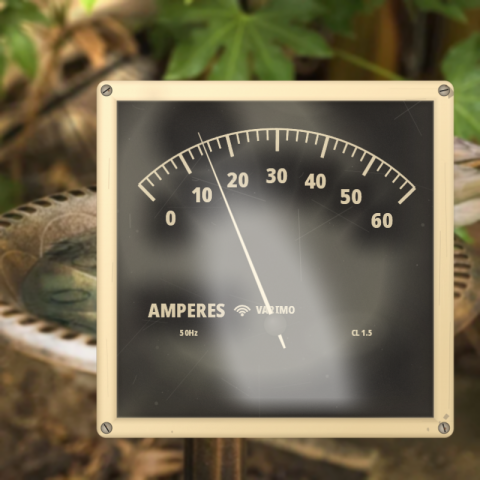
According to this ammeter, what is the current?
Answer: 15 A
